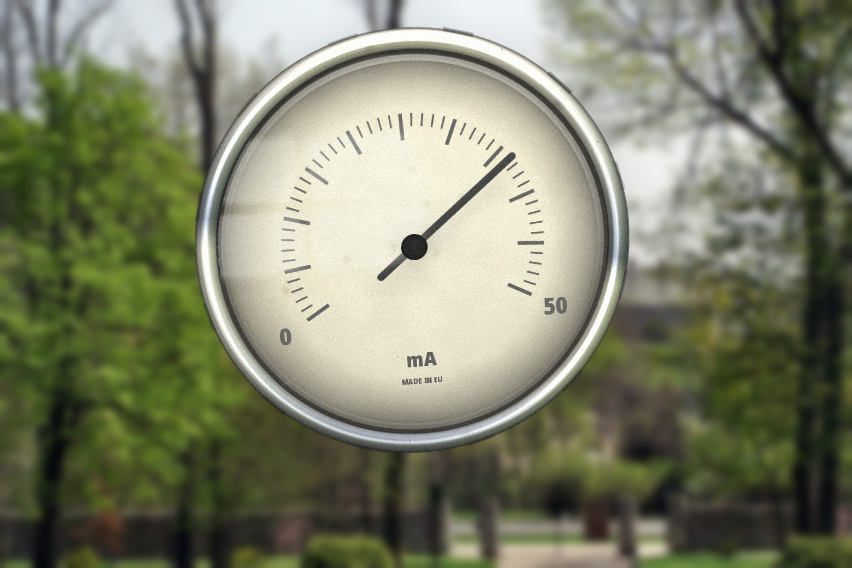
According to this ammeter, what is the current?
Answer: 36 mA
